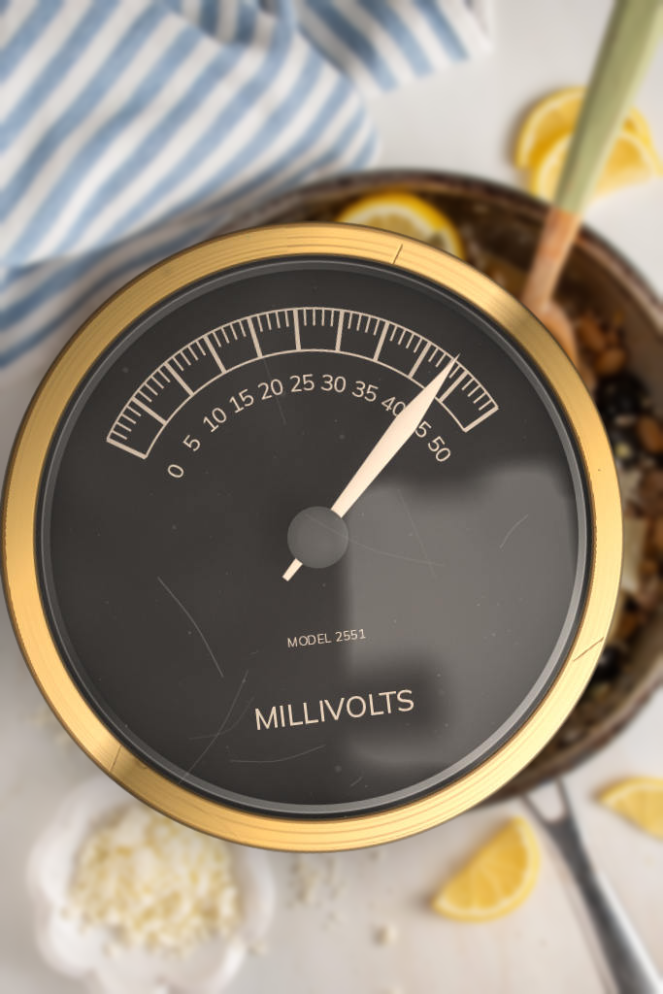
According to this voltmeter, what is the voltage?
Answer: 43 mV
